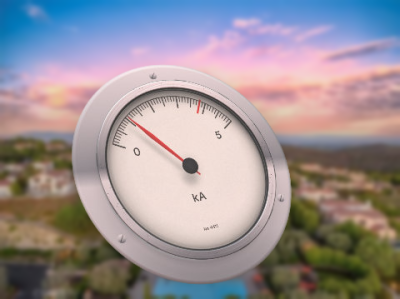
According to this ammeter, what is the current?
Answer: 1 kA
